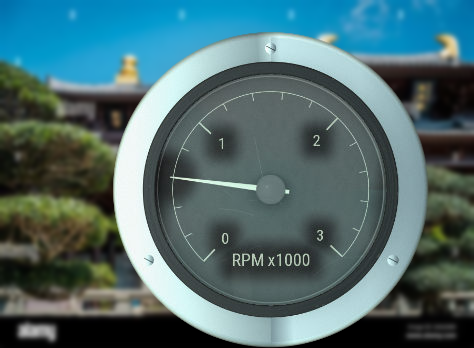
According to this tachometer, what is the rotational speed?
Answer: 600 rpm
